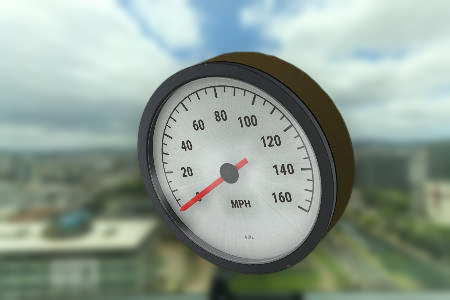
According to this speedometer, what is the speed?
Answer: 0 mph
